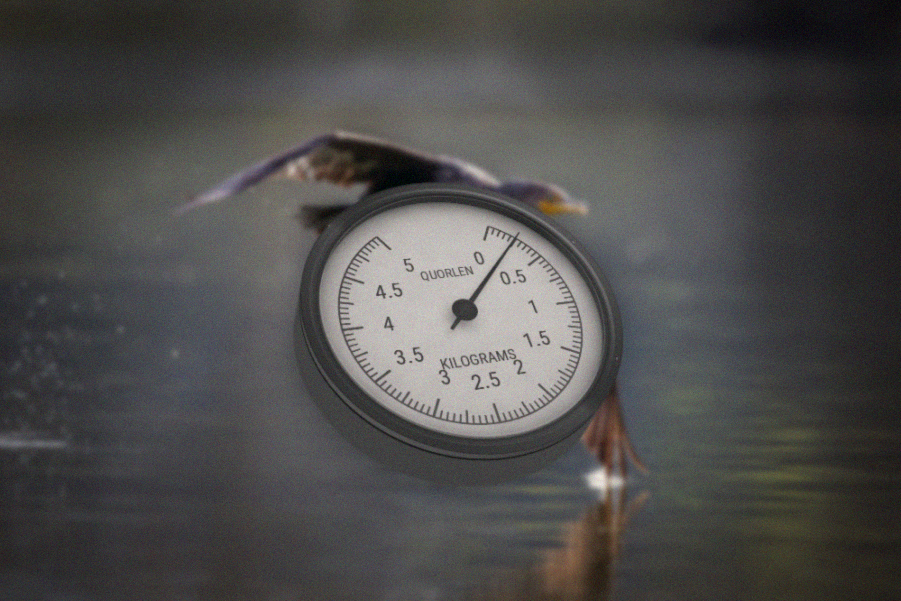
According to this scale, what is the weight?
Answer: 0.25 kg
